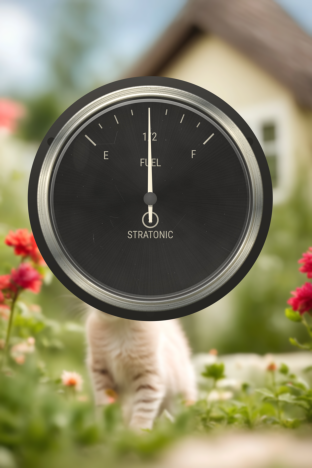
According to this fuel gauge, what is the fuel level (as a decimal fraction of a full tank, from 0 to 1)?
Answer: 0.5
